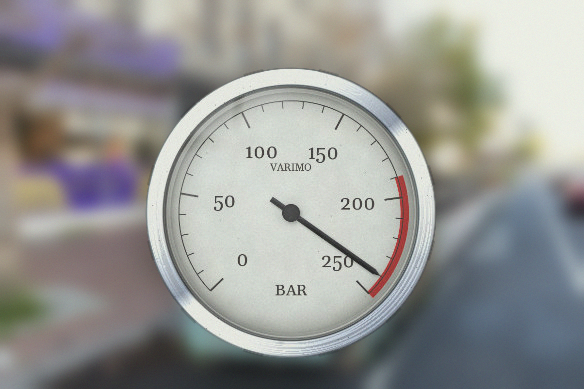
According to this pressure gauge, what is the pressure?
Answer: 240 bar
